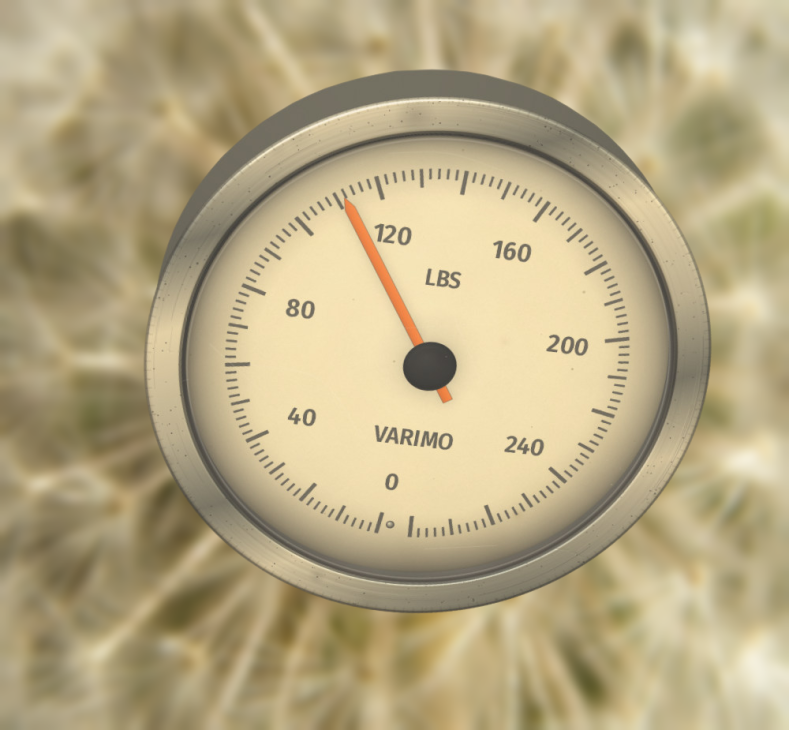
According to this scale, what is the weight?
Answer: 112 lb
